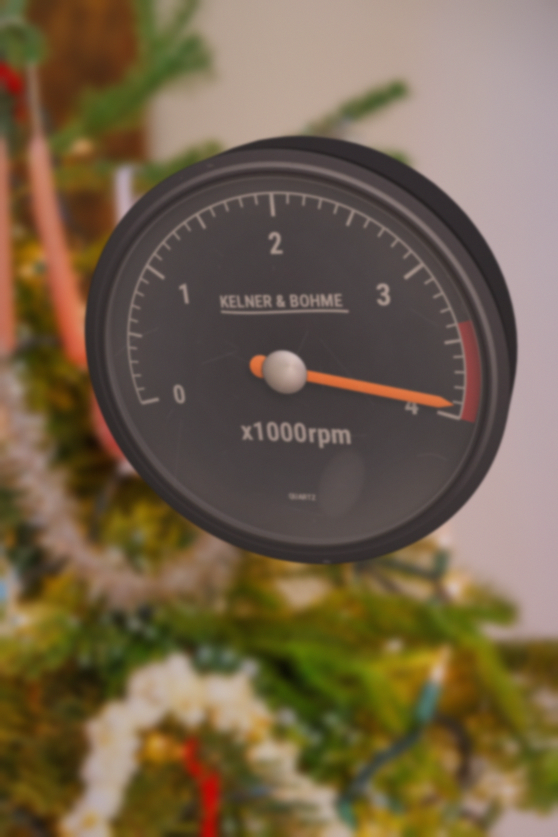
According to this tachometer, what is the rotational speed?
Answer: 3900 rpm
